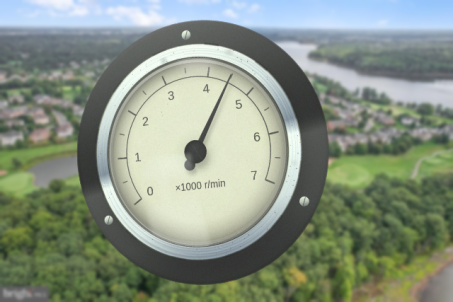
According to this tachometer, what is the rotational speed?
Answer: 4500 rpm
